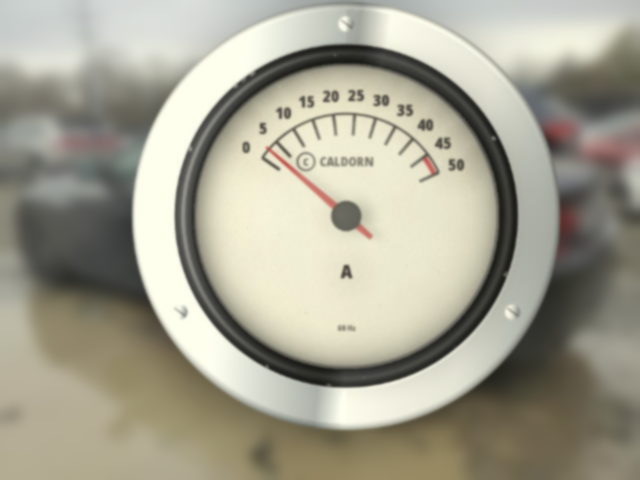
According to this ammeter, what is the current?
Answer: 2.5 A
